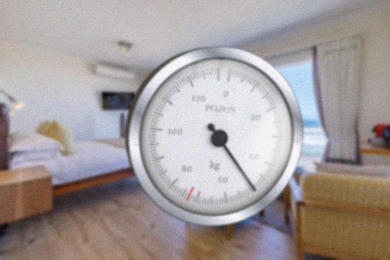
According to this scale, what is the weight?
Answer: 50 kg
